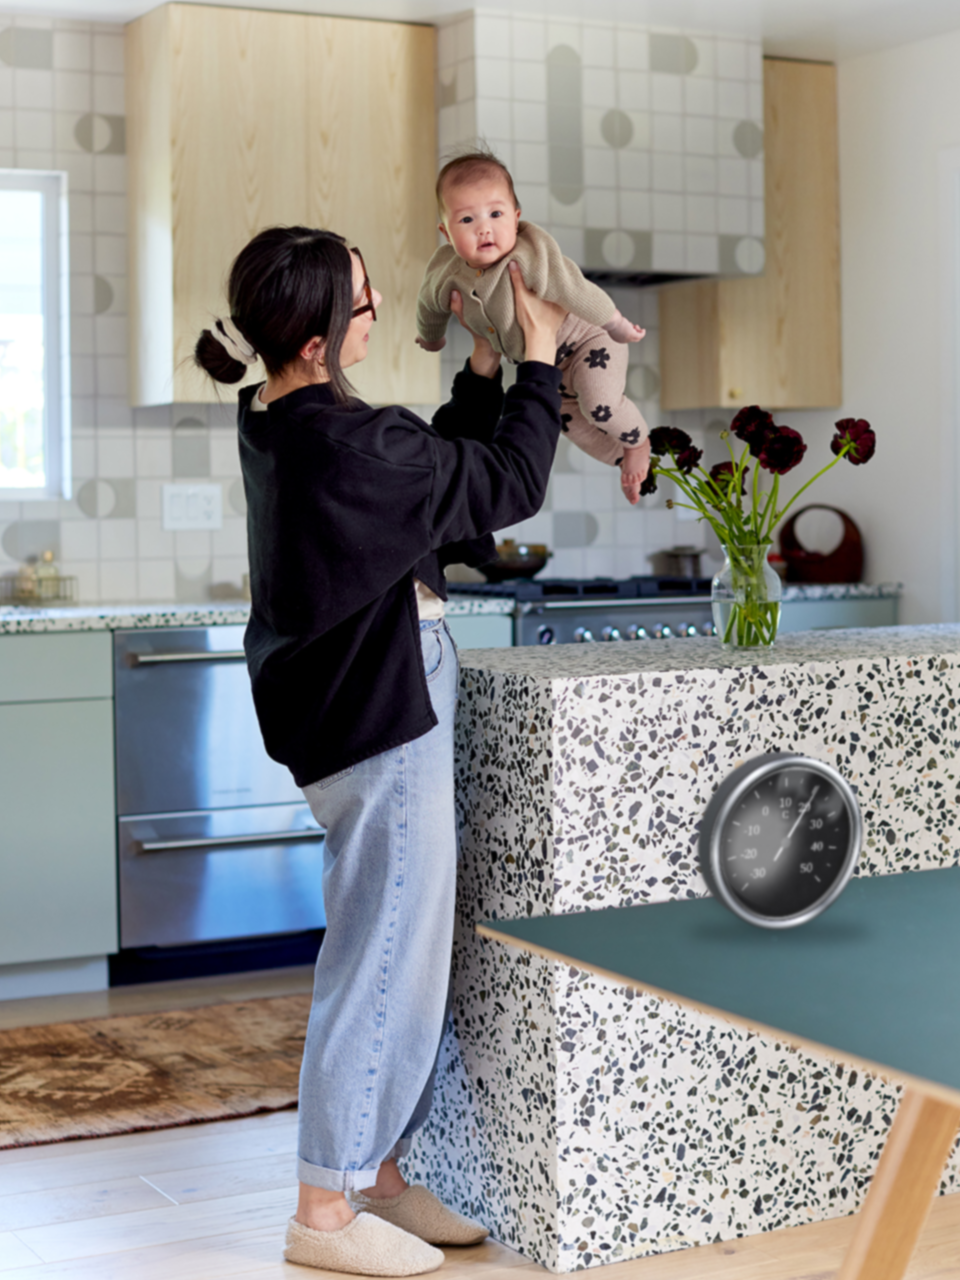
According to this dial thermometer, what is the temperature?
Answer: 20 °C
